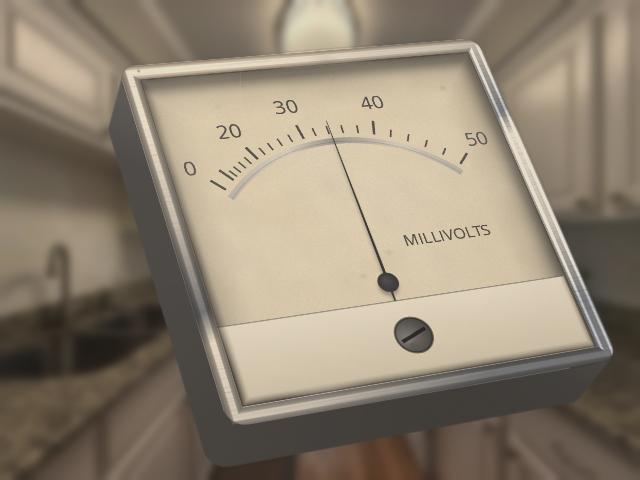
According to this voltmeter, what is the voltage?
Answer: 34 mV
